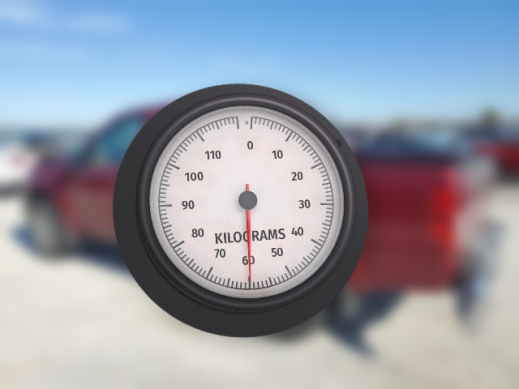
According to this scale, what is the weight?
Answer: 60 kg
